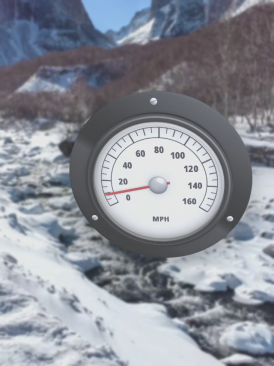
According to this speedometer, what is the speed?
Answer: 10 mph
